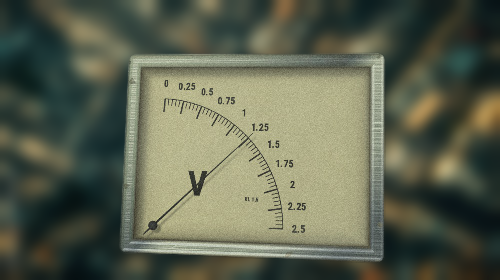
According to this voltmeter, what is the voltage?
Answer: 1.25 V
